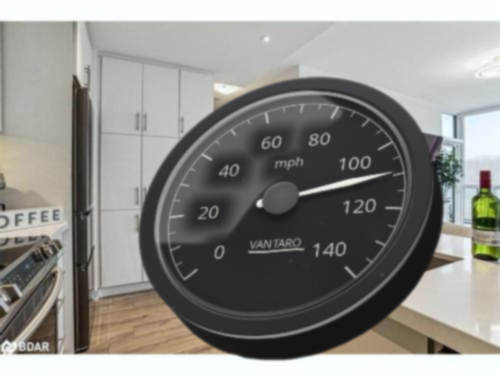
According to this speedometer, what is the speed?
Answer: 110 mph
